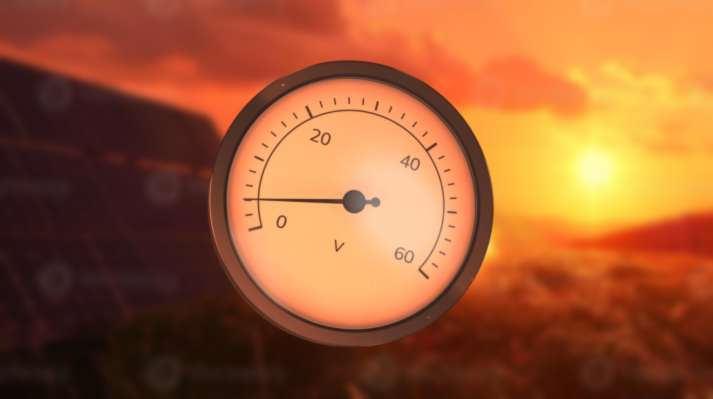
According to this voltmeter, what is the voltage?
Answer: 4 V
